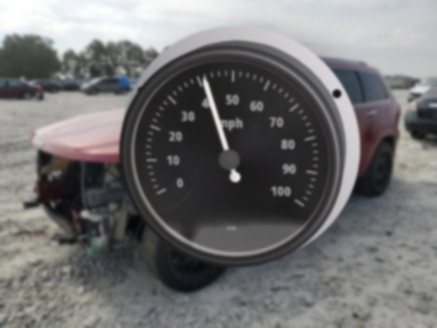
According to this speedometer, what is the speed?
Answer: 42 mph
